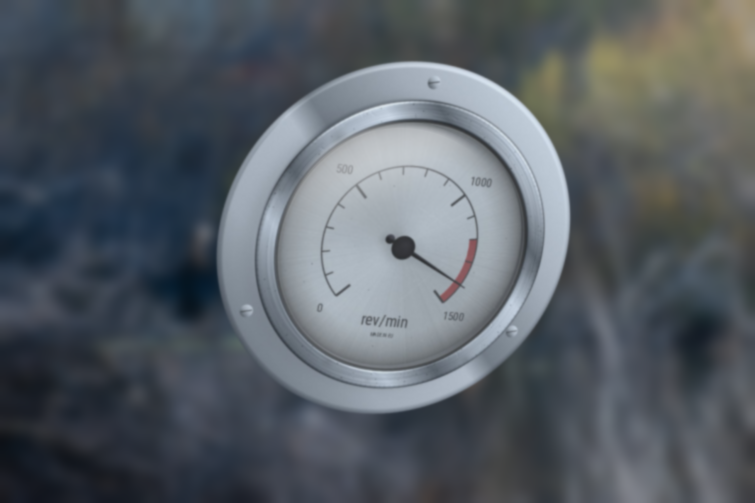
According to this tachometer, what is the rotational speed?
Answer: 1400 rpm
